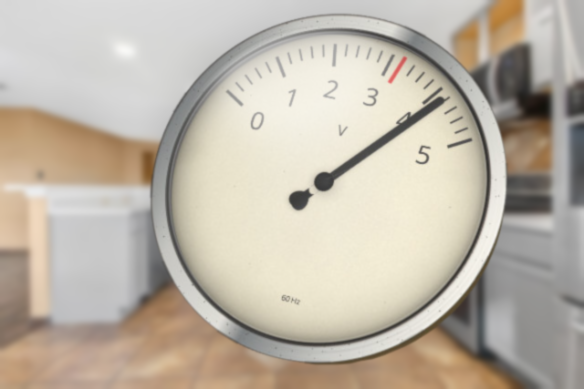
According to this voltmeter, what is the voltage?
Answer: 4.2 V
